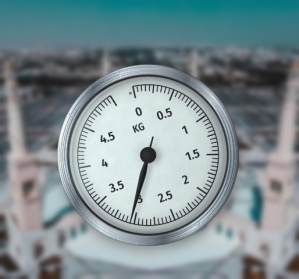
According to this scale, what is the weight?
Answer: 3.05 kg
